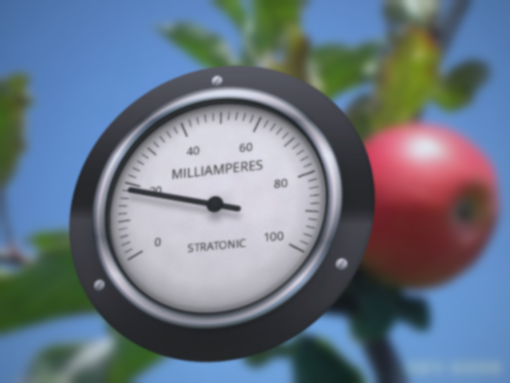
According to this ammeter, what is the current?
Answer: 18 mA
